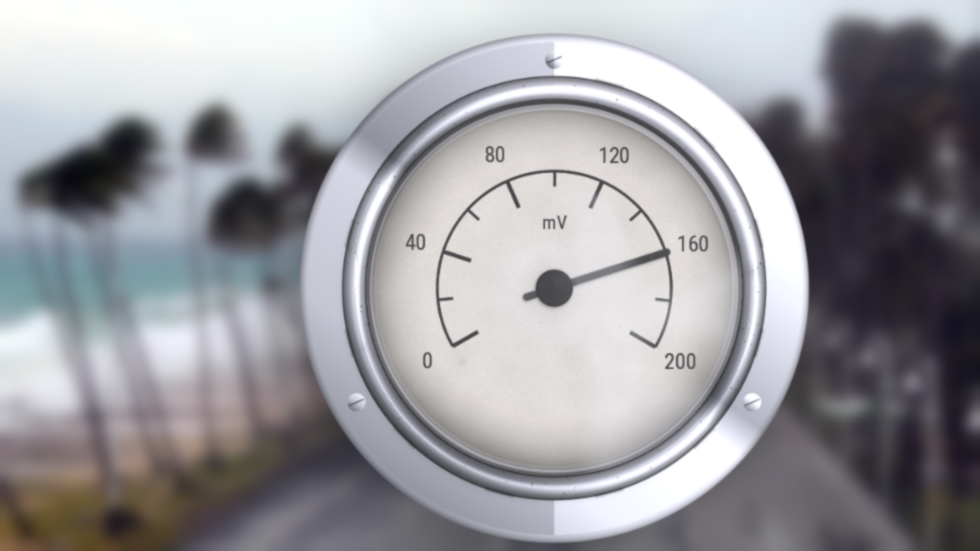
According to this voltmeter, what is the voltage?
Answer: 160 mV
